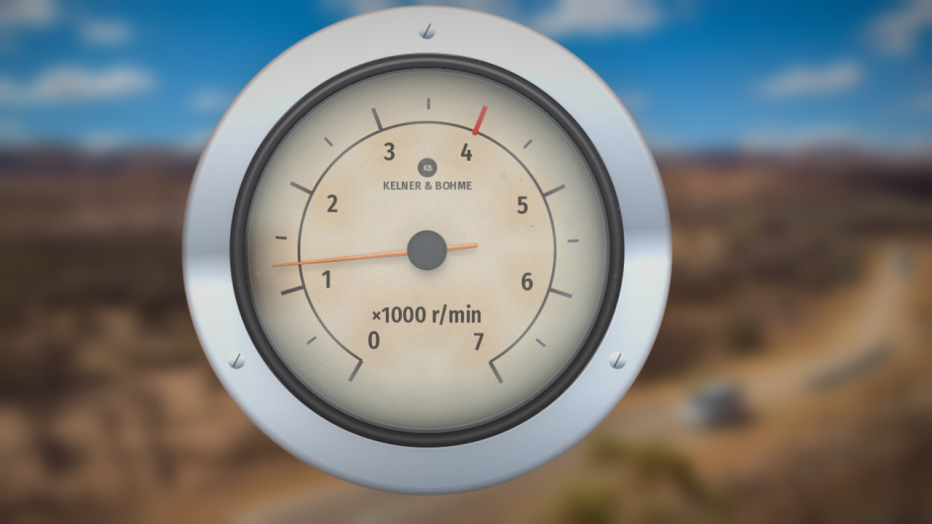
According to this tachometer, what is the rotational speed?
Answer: 1250 rpm
